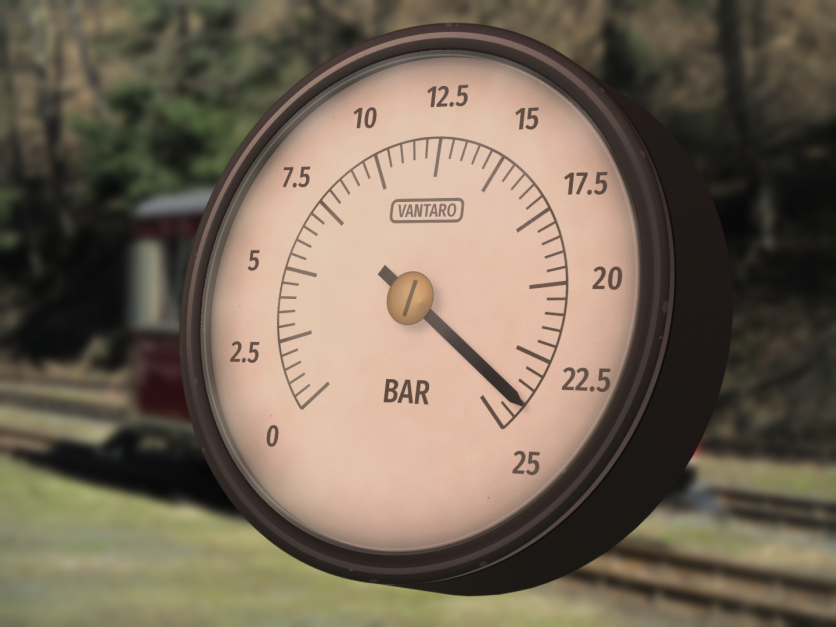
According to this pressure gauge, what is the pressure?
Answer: 24 bar
